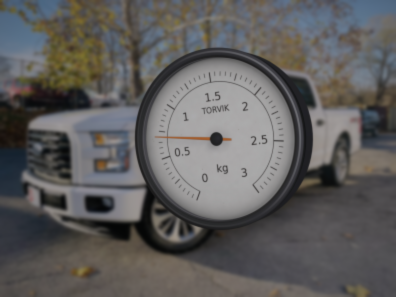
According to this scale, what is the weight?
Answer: 0.7 kg
